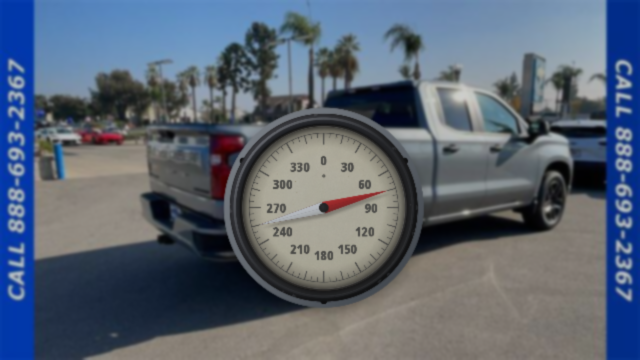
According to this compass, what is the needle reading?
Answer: 75 °
